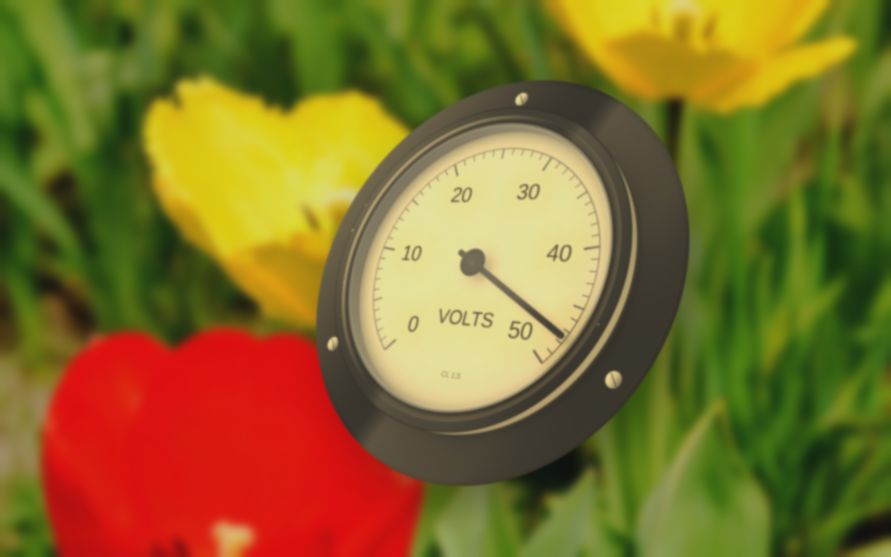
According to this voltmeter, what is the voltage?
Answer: 47.5 V
